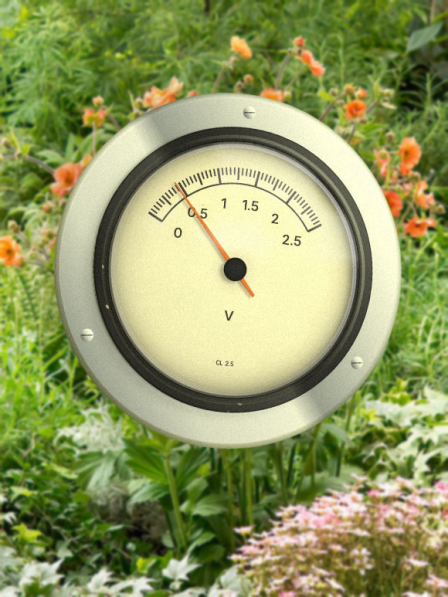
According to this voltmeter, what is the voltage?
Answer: 0.45 V
